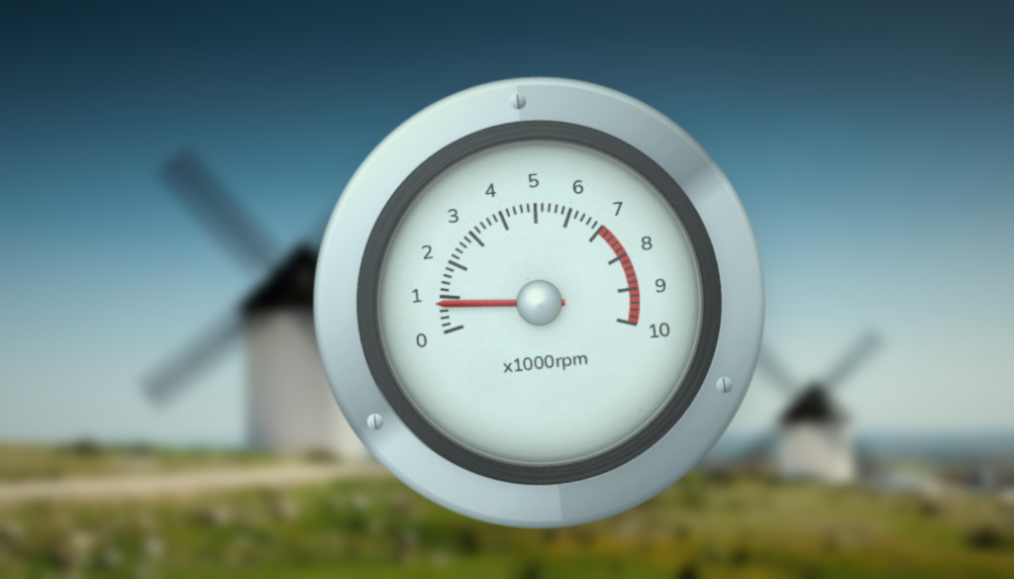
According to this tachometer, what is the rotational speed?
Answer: 800 rpm
